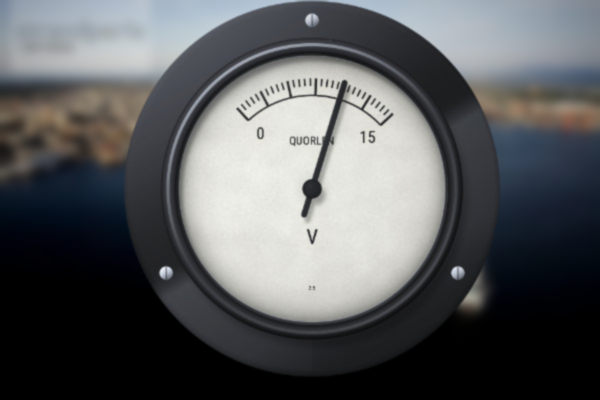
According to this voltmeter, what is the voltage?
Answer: 10 V
